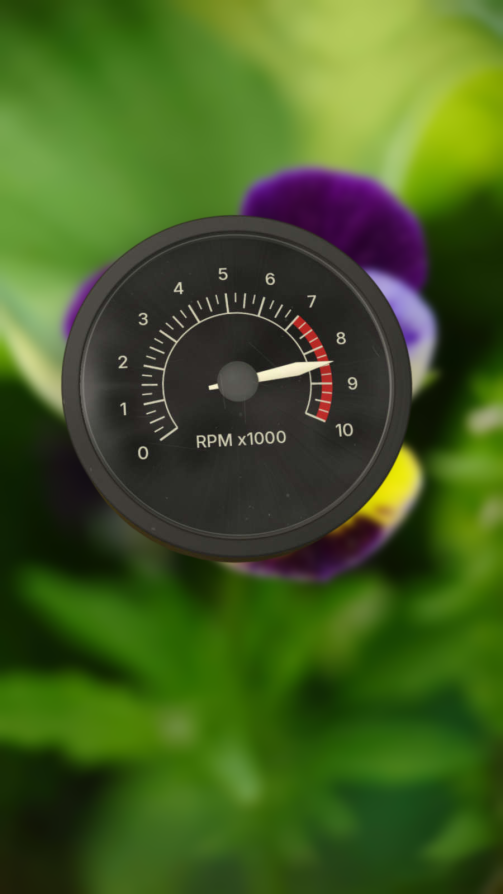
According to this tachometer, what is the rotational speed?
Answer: 8500 rpm
